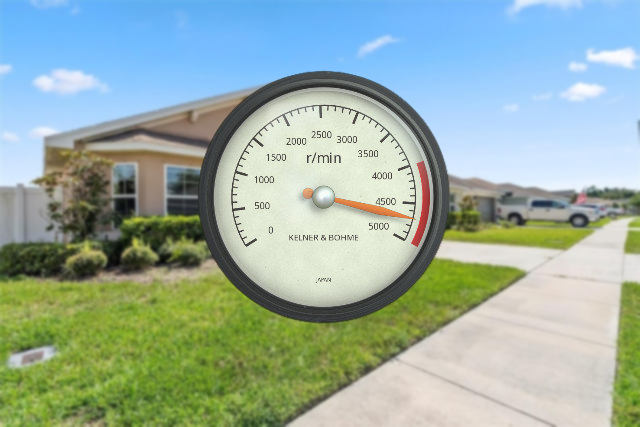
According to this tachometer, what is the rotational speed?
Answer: 4700 rpm
